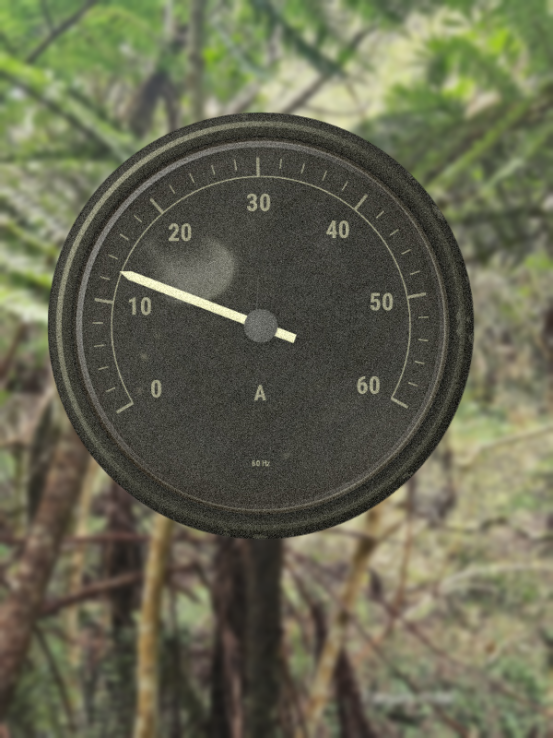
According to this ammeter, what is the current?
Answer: 13 A
